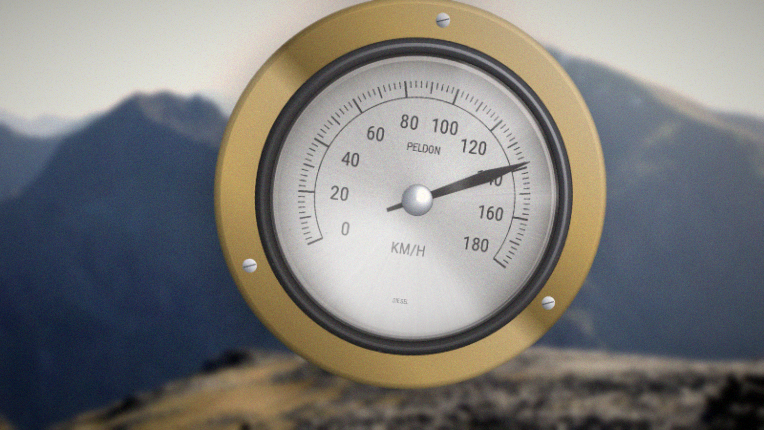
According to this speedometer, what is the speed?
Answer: 138 km/h
